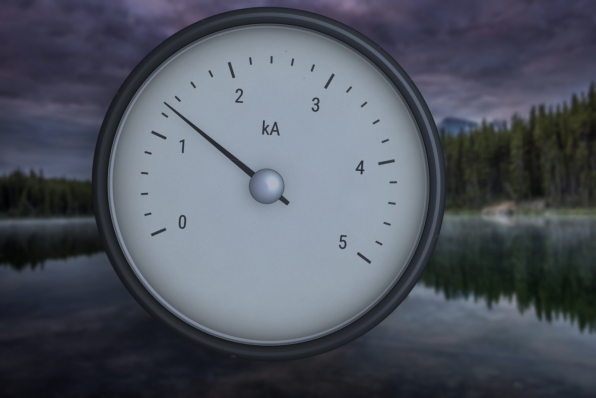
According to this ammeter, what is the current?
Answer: 1.3 kA
